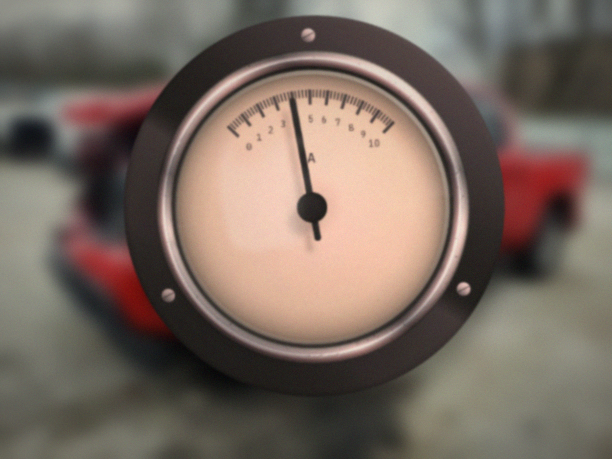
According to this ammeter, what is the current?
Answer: 4 A
